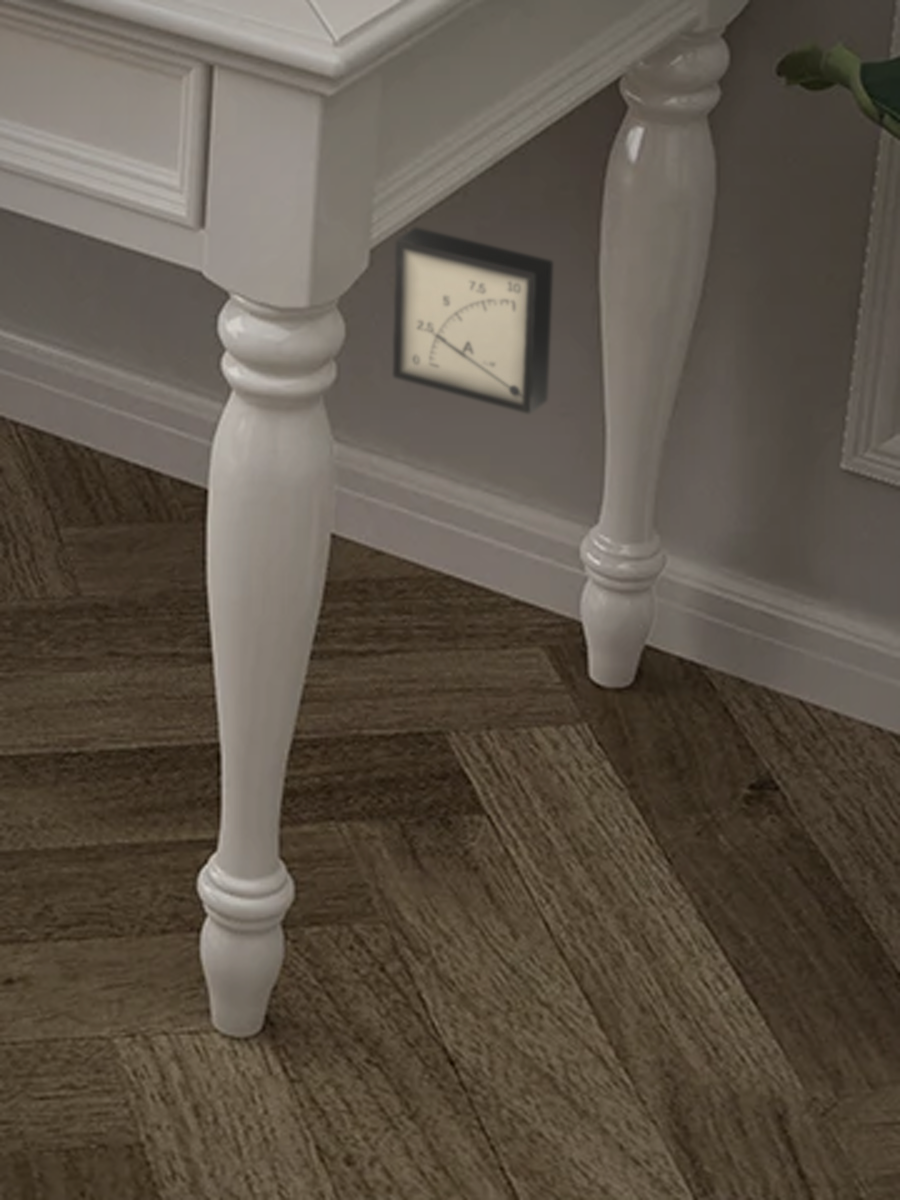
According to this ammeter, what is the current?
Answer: 2.5 A
